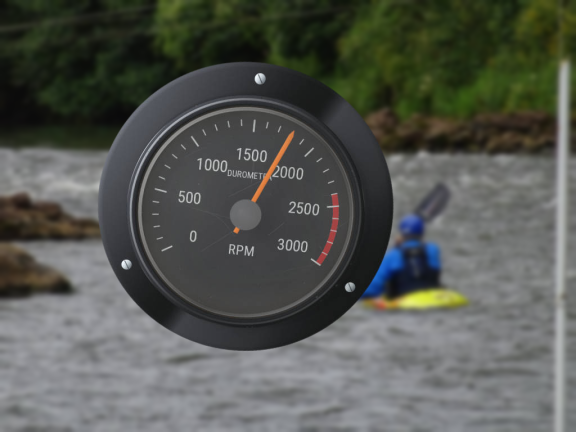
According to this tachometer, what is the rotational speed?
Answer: 1800 rpm
